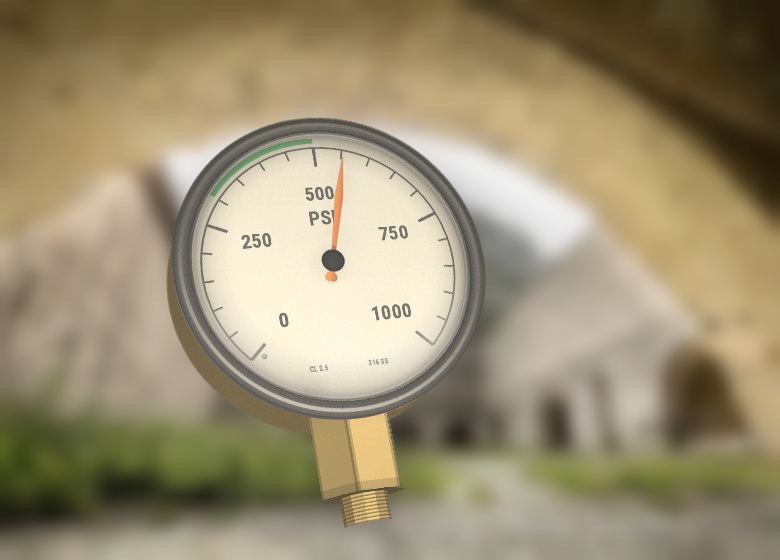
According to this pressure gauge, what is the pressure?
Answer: 550 psi
